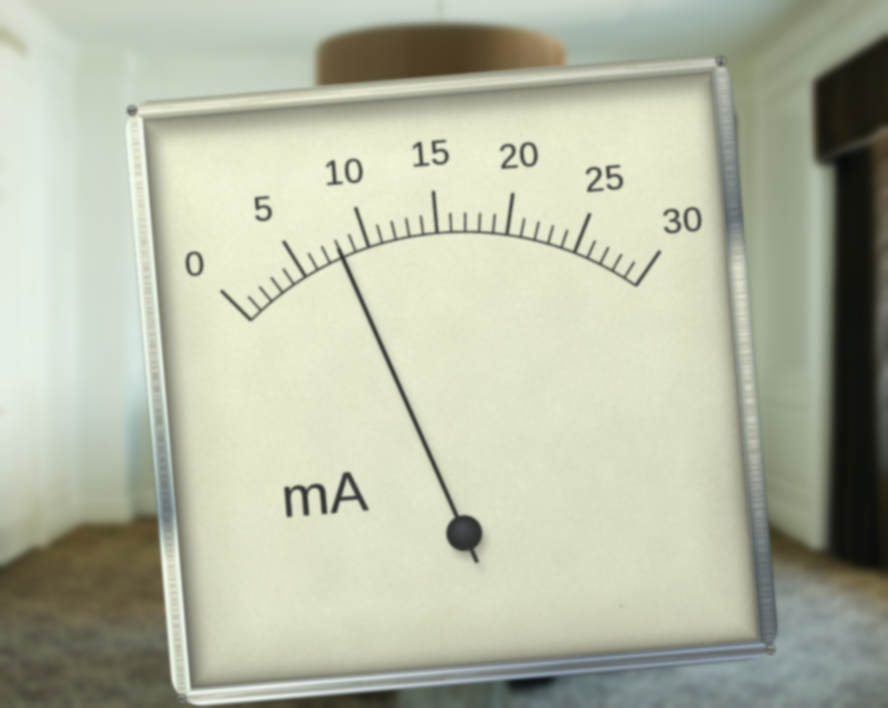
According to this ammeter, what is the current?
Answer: 8 mA
